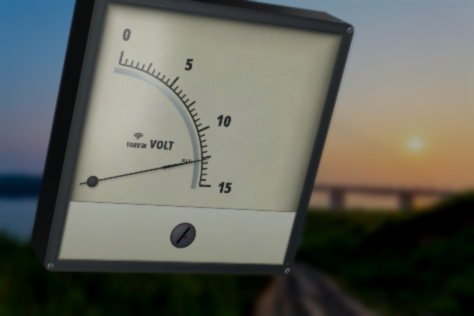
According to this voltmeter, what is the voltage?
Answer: 12.5 V
